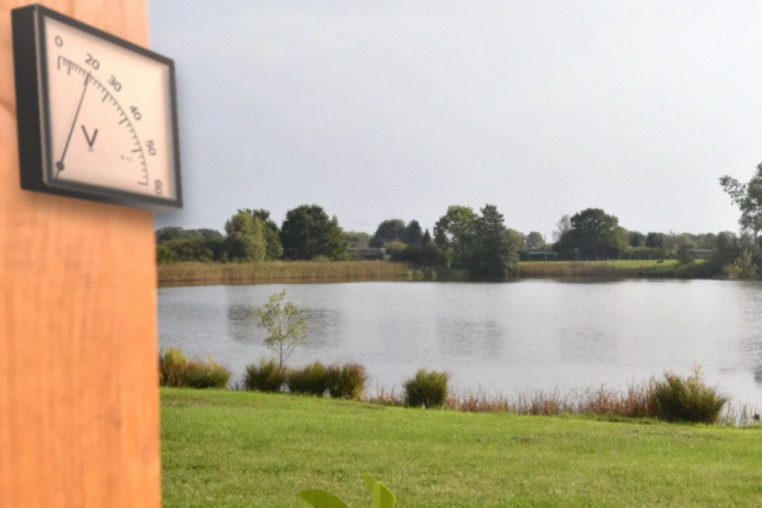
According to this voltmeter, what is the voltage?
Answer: 20 V
